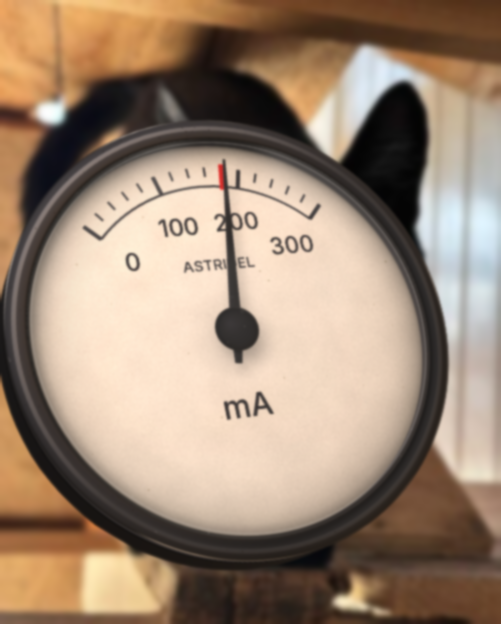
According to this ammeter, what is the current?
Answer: 180 mA
